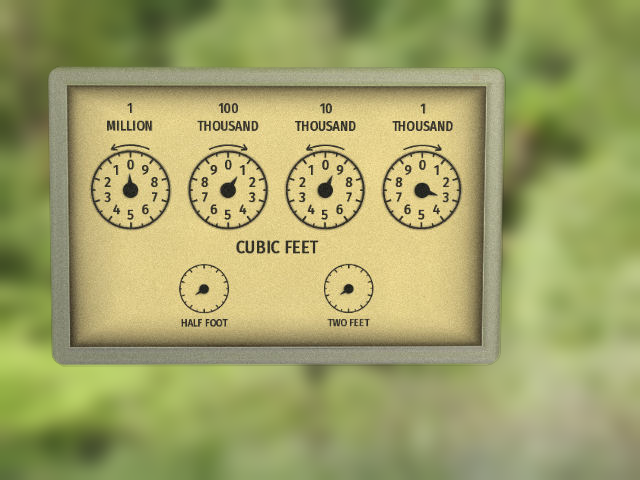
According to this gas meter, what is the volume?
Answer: 9300 ft³
